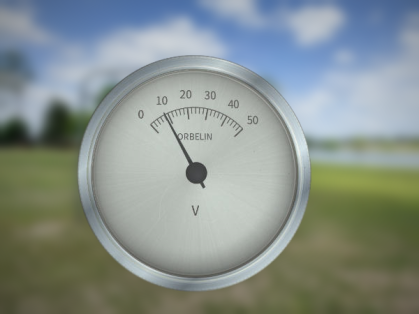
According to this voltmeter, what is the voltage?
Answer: 8 V
